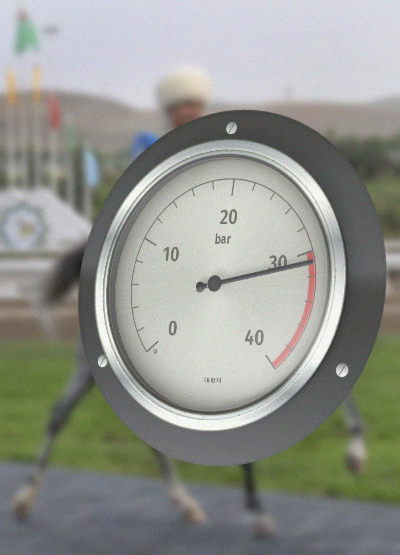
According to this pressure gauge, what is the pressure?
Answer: 31 bar
